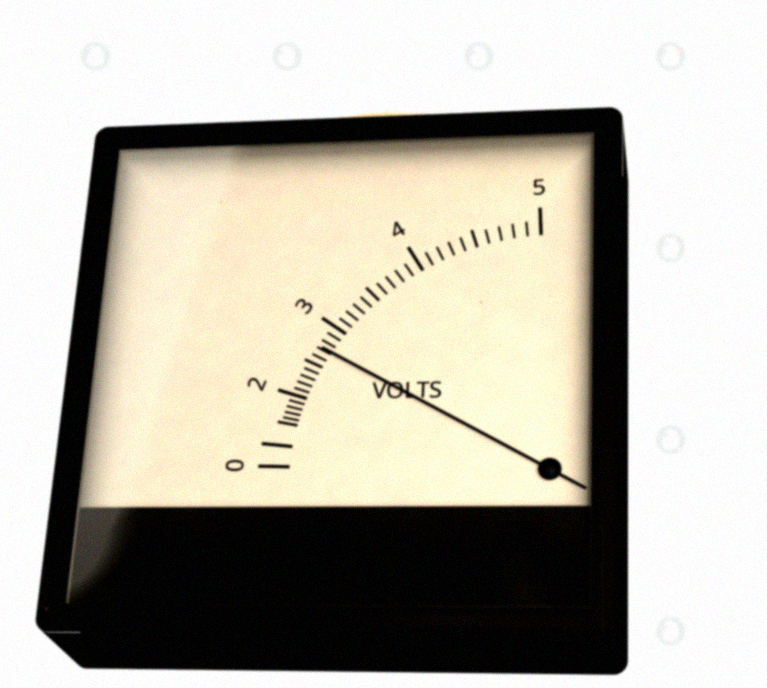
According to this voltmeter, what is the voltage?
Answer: 2.7 V
